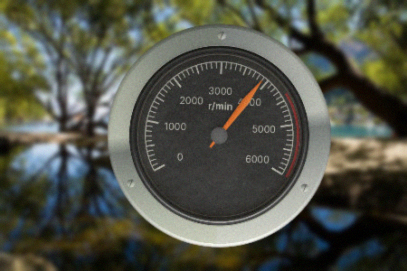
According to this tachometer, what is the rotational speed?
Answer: 3900 rpm
